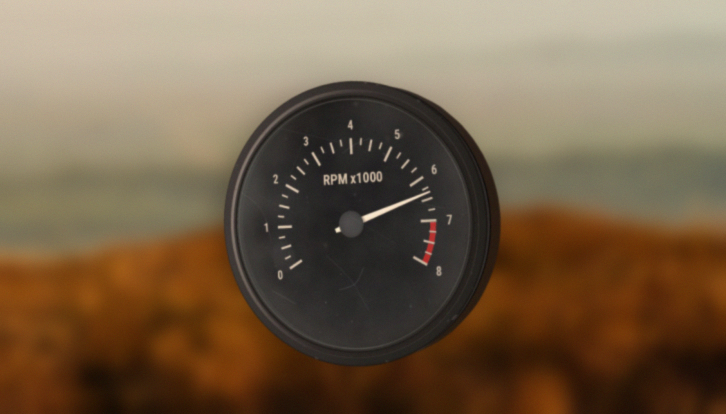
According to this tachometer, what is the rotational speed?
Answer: 6375 rpm
